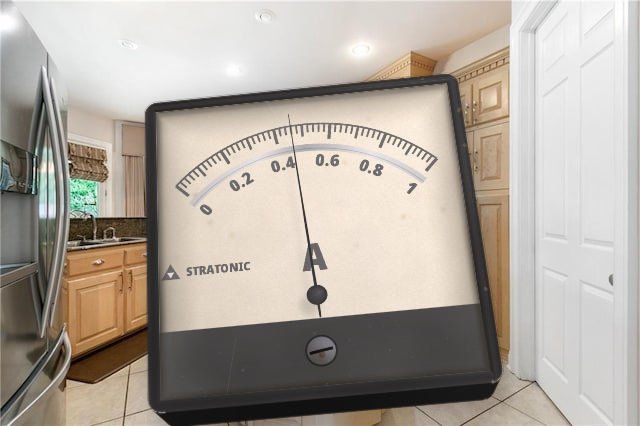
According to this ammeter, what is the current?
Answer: 0.46 A
